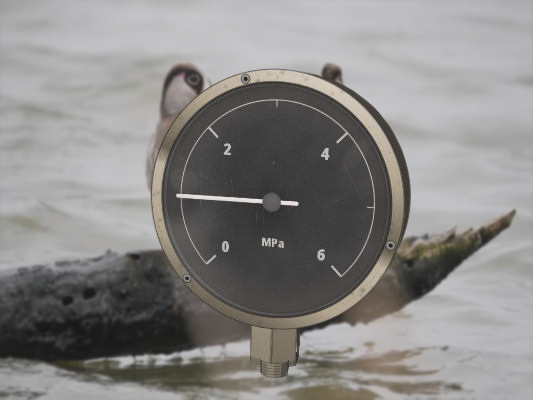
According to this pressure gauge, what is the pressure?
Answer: 1 MPa
